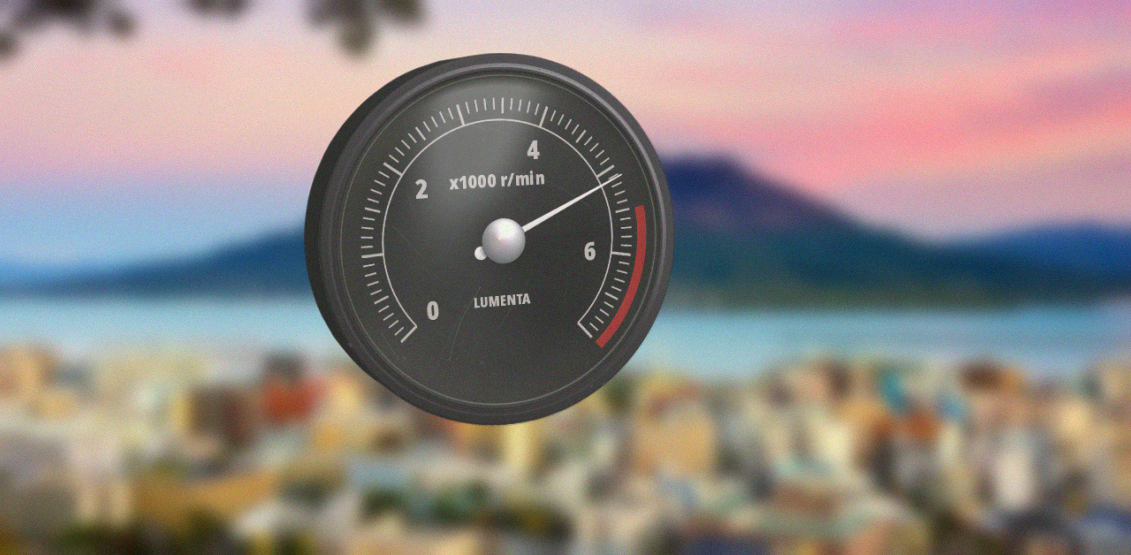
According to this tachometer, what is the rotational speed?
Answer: 5100 rpm
